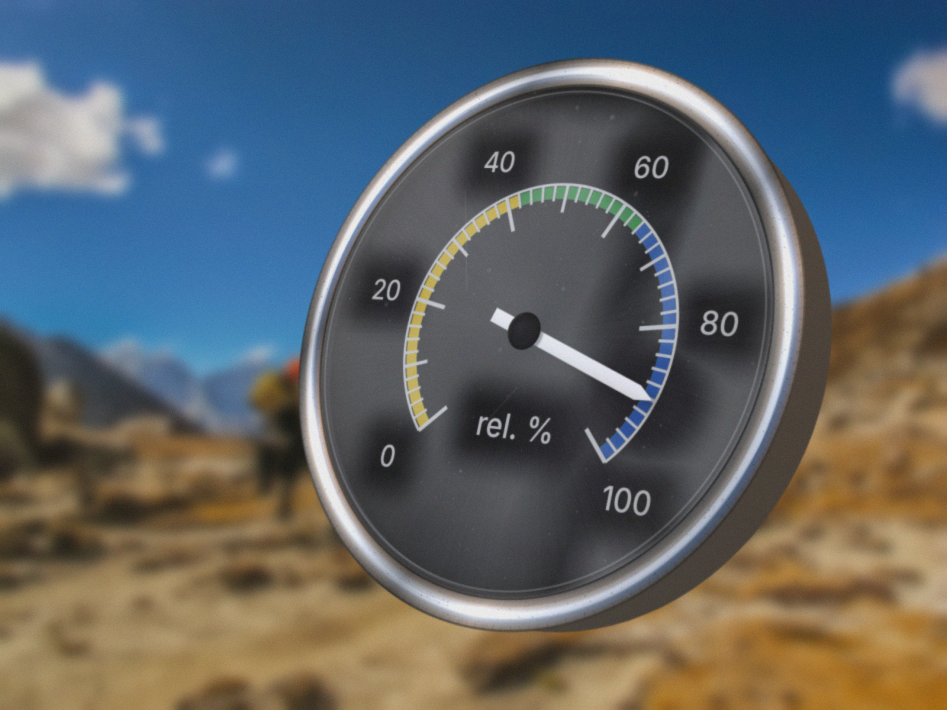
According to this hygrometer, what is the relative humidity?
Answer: 90 %
